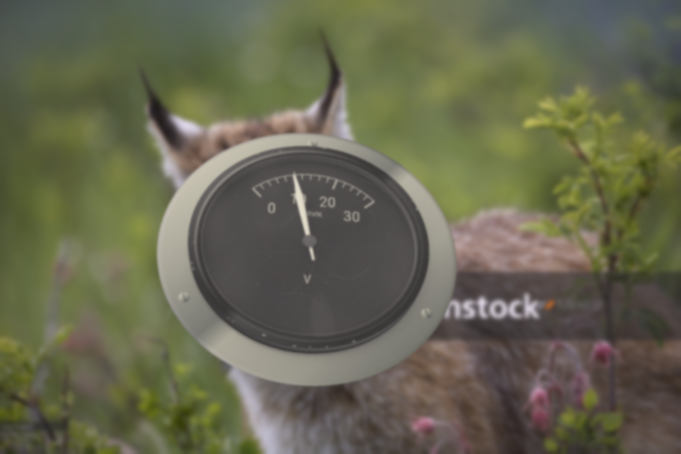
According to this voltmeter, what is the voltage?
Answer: 10 V
